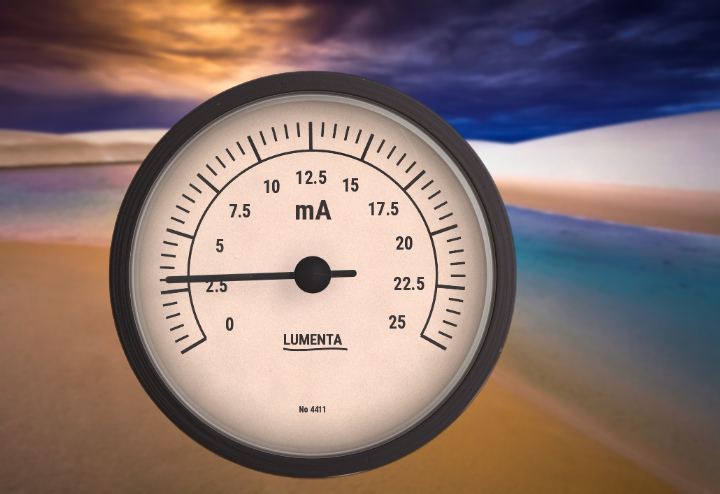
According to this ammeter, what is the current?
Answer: 3 mA
